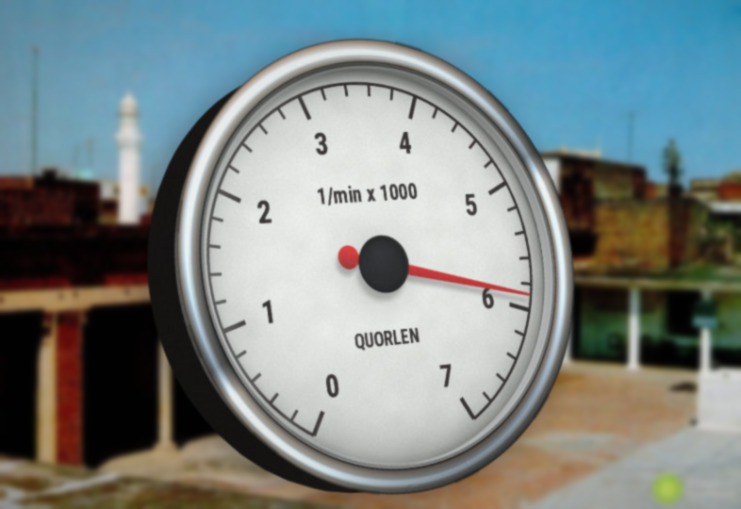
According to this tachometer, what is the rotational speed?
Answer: 5900 rpm
